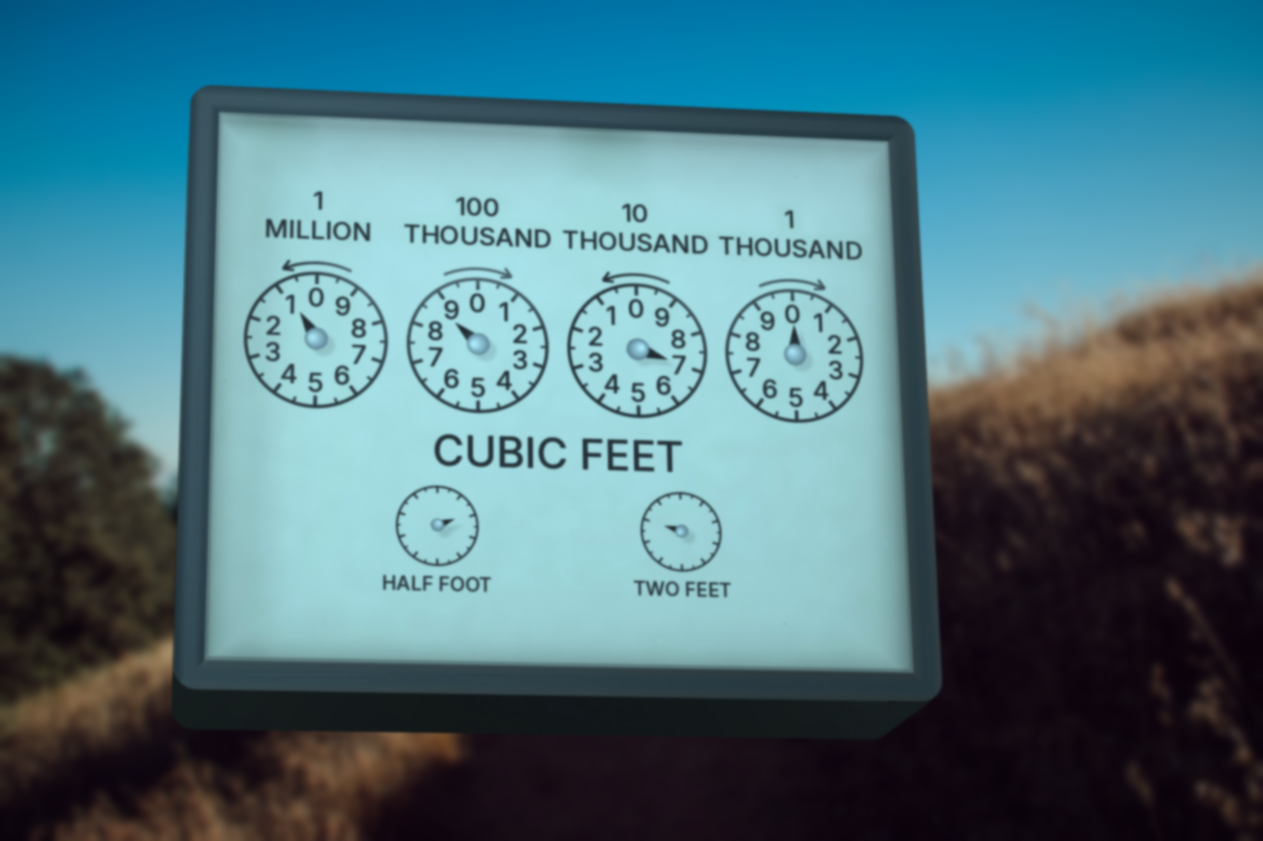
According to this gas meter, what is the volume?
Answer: 87000 ft³
